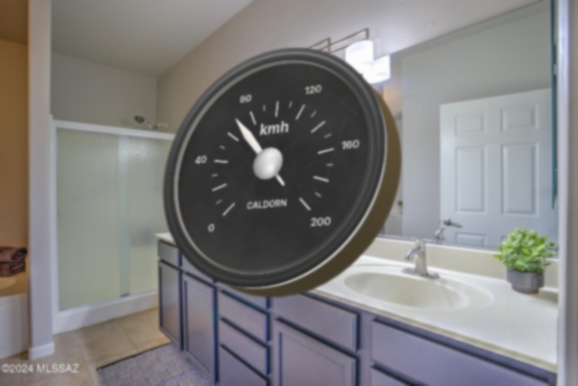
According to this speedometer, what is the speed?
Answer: 70 km/h
